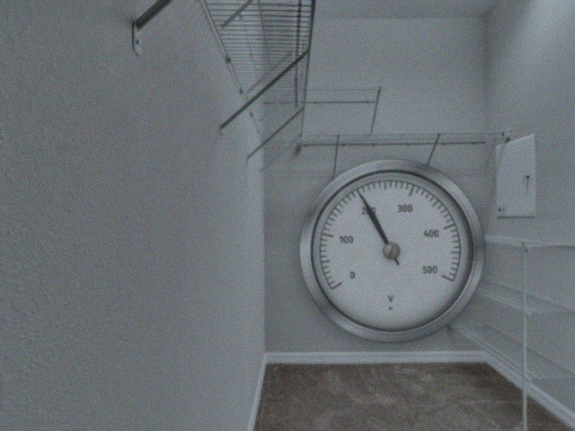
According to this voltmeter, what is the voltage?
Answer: 200 V
